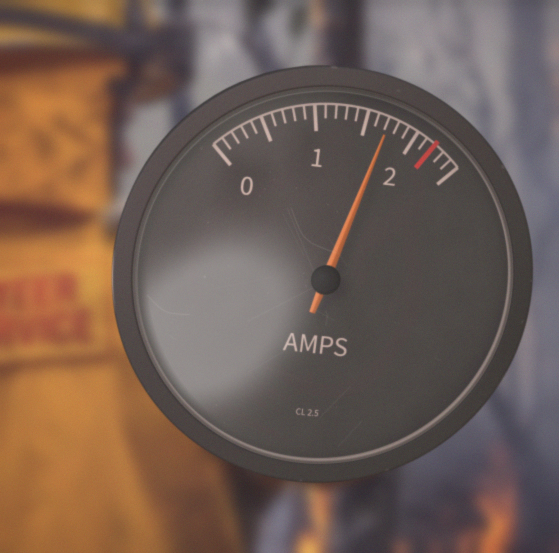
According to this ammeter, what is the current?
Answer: 1.7 A
